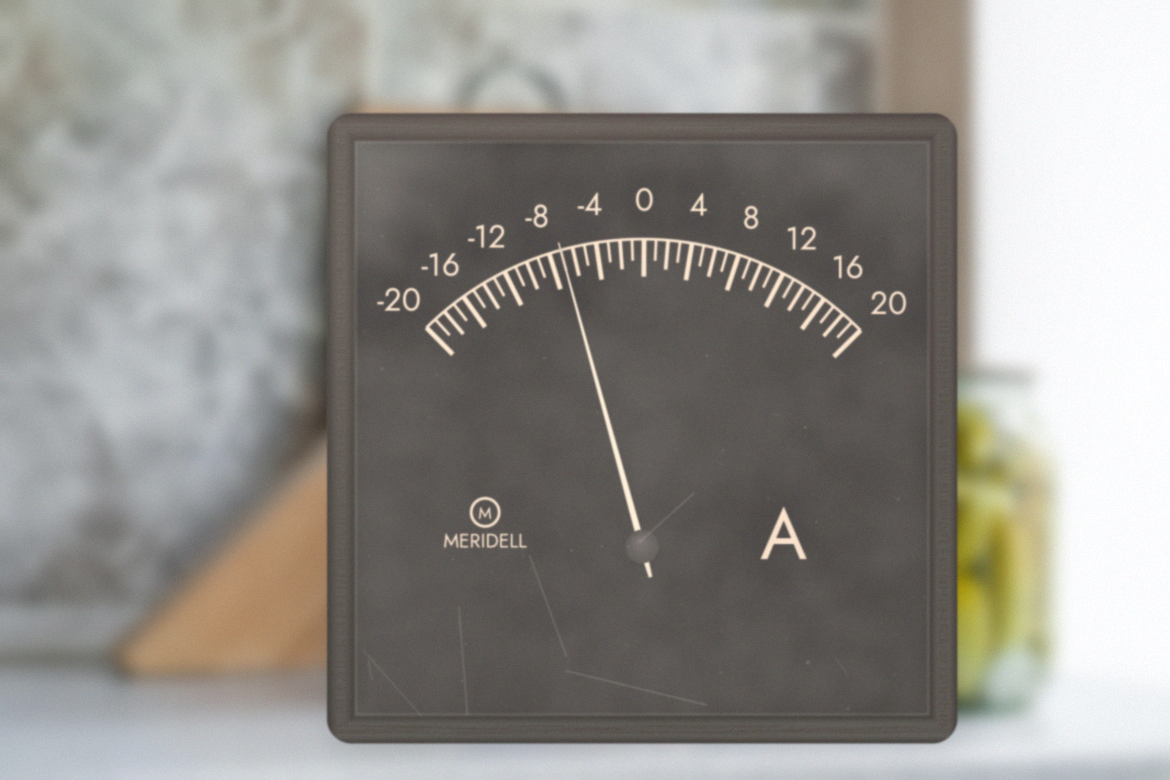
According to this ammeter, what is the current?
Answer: -7 A
